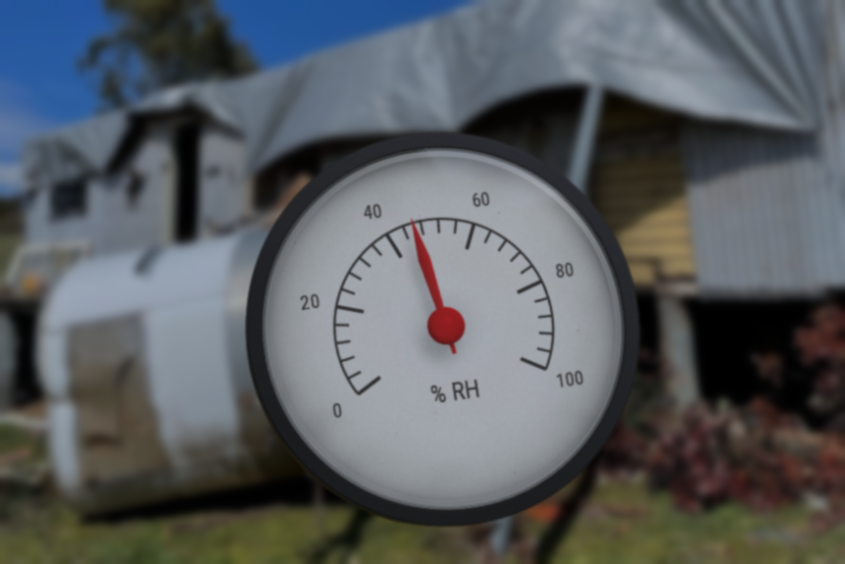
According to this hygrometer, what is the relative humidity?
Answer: 46 %
